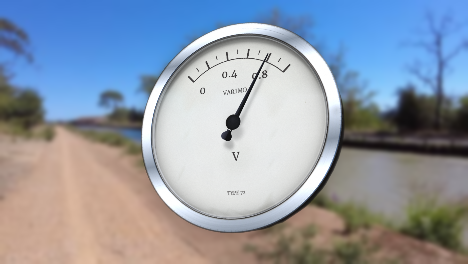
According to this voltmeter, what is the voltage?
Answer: 0.8 V
